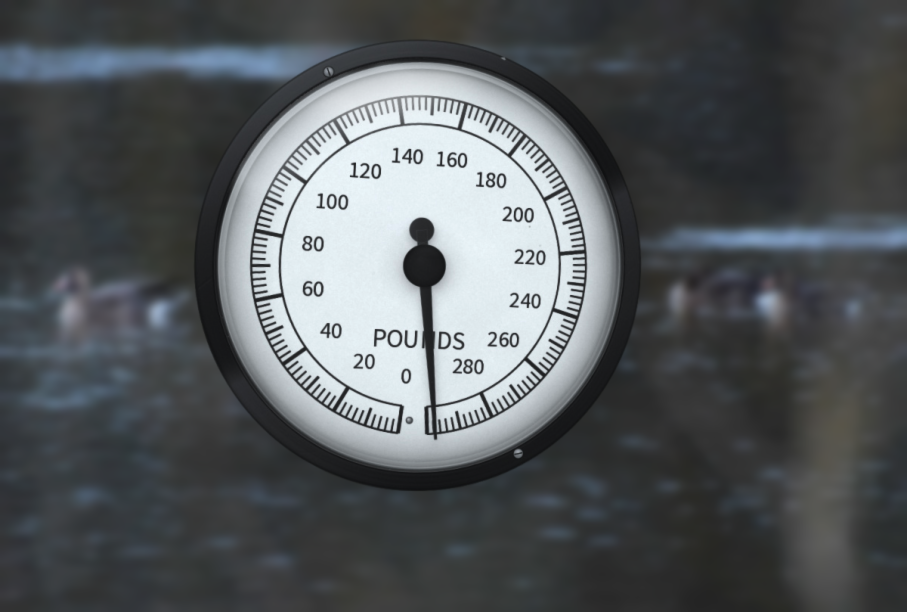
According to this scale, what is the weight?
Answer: 298 lb
